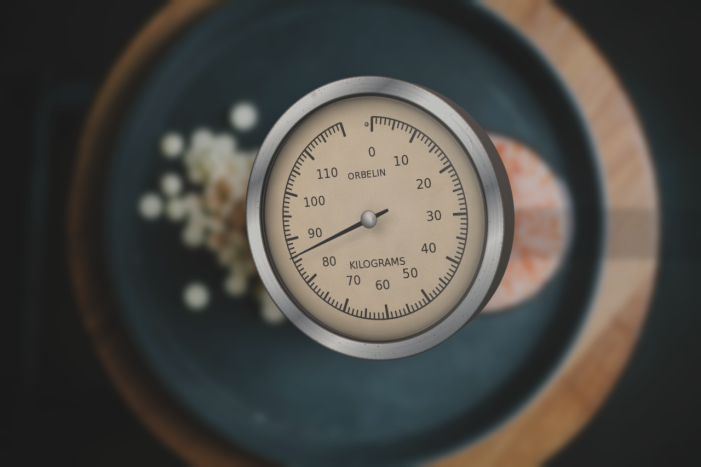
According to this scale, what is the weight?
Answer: 86 kg
